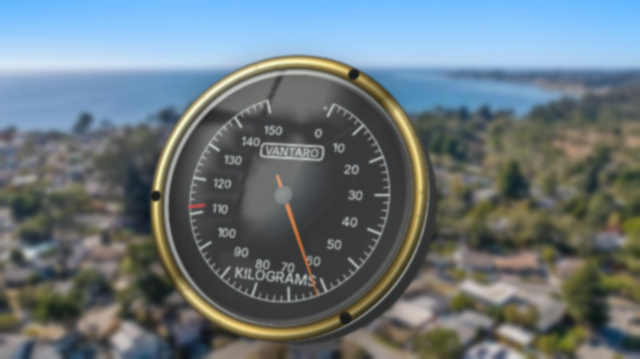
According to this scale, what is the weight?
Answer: 62 kg
